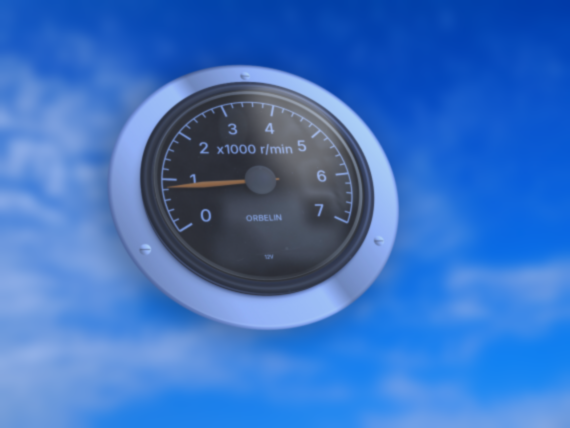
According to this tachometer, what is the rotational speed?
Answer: 800 rpm
